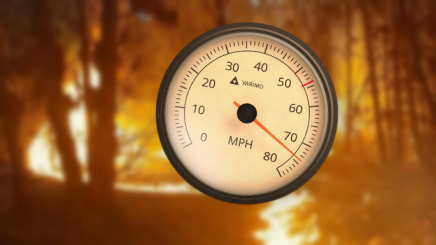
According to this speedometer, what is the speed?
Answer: 74 mph
